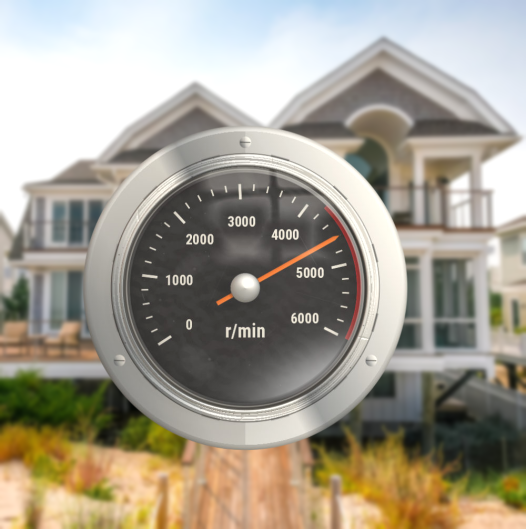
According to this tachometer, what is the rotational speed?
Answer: 4600 rpm
